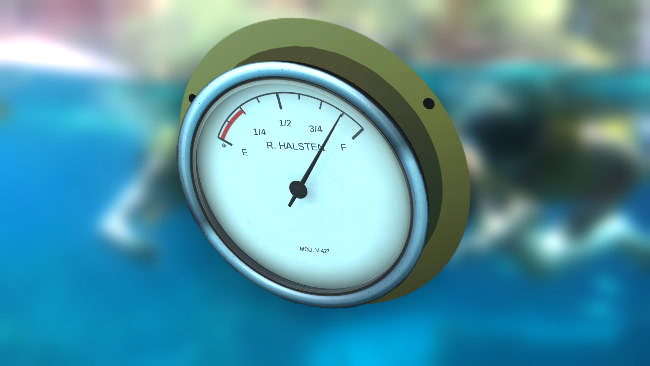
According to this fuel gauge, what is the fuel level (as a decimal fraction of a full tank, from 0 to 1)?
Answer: 0.875
